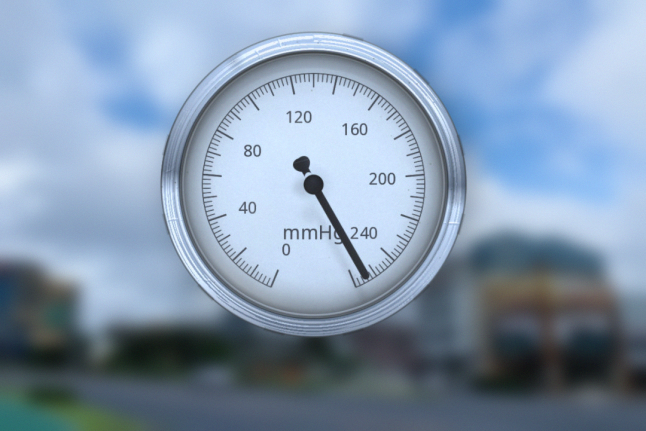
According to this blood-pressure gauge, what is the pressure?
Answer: 254 mmHg
